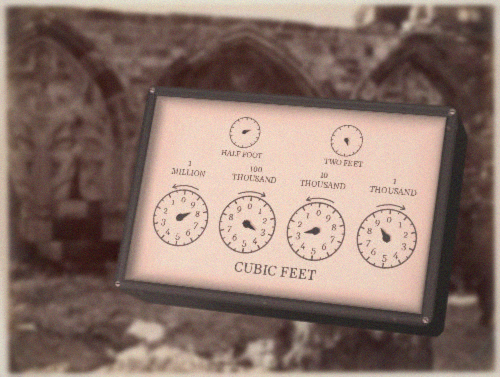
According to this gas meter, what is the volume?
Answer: 832900 ft³
